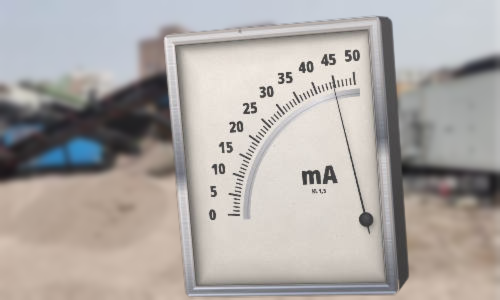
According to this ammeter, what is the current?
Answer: 45 mA
